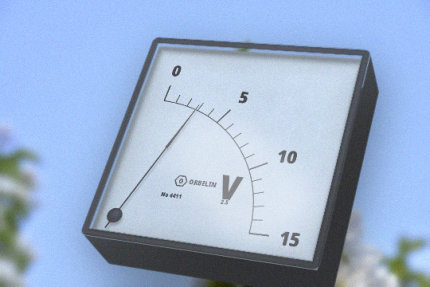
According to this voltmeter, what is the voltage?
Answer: 3 V
